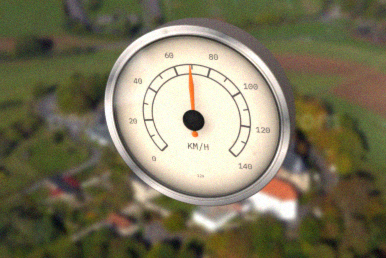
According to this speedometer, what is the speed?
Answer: 70 km/h
